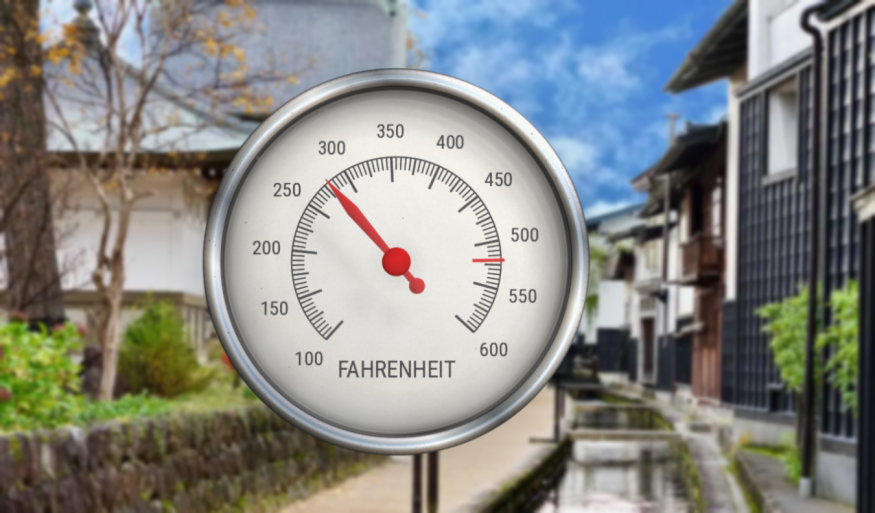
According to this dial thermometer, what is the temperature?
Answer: 280 °F
